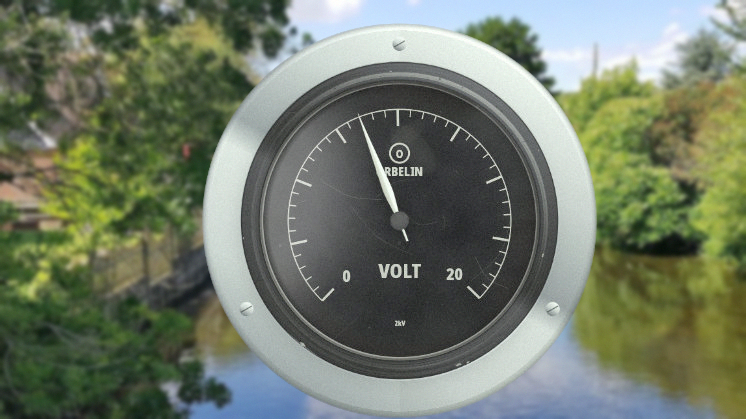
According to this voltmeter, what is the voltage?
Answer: 8.5 V
